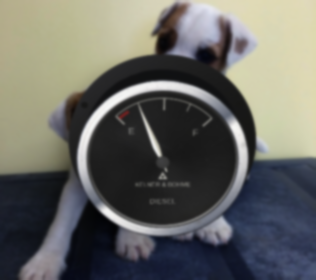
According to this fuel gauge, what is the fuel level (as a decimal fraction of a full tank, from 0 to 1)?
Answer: 0.25
